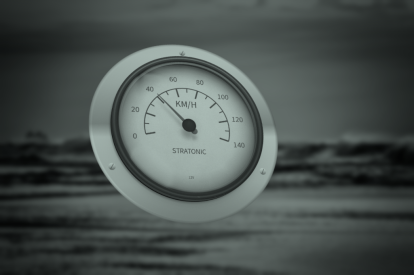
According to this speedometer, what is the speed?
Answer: 40 km/h
